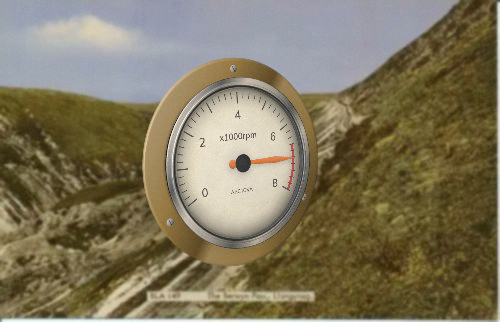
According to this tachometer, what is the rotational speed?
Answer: 7000 rpm
